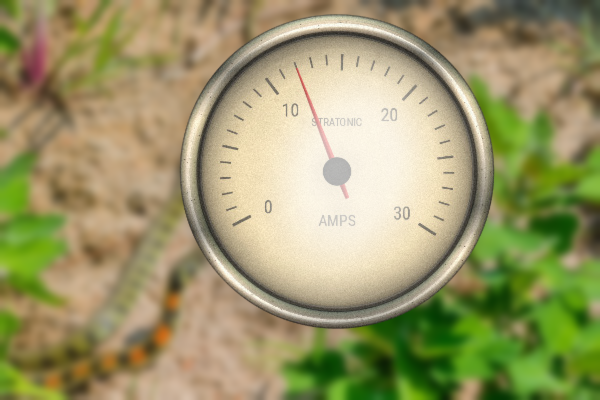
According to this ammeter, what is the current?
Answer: 12 A
